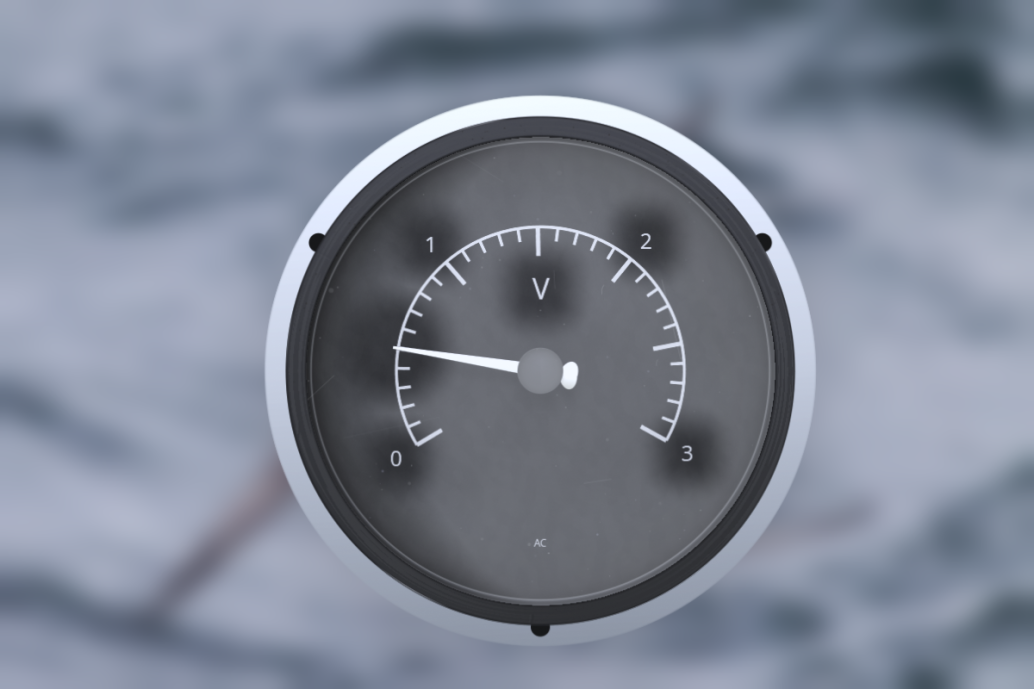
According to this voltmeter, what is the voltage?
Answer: 0.5 V
